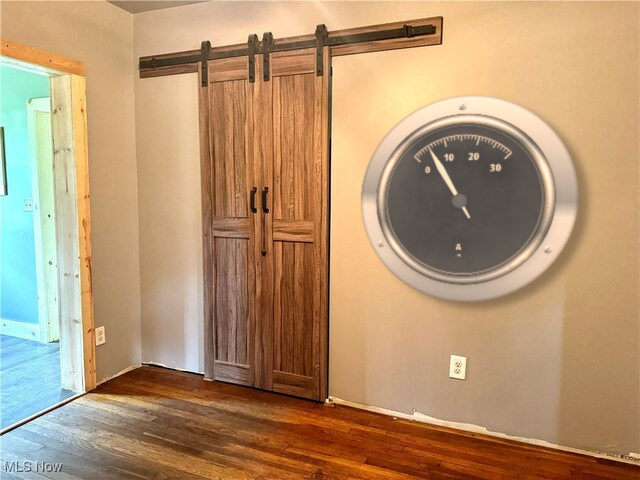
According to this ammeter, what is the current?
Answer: 5 A
